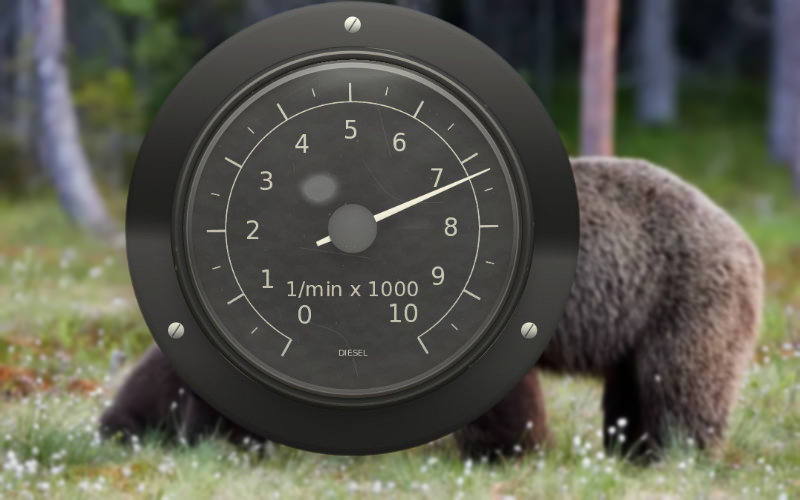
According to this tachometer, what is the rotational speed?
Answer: 7250 rpm
